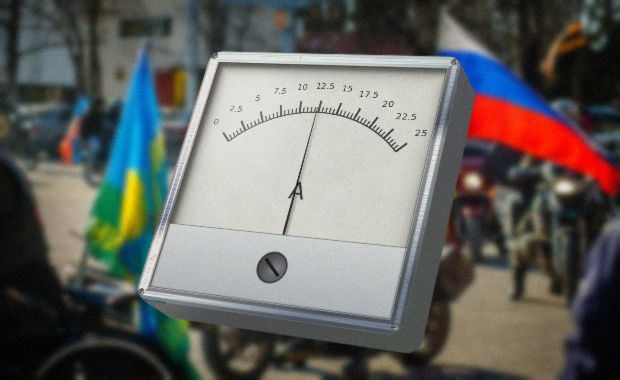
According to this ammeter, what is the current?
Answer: 12.5 A
